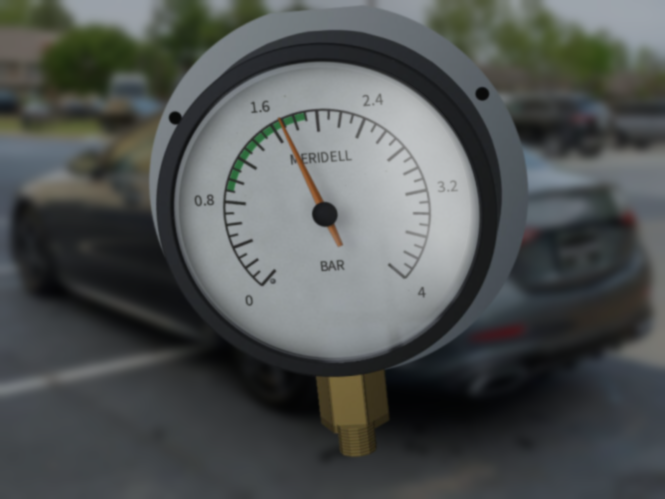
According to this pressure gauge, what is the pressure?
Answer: 1.7 bar
